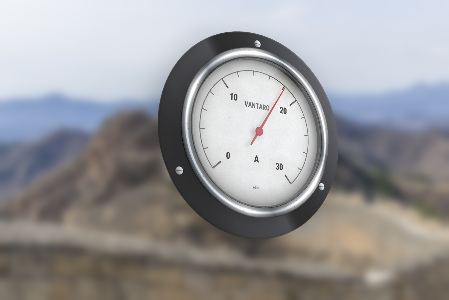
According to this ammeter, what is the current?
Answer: 18 A
